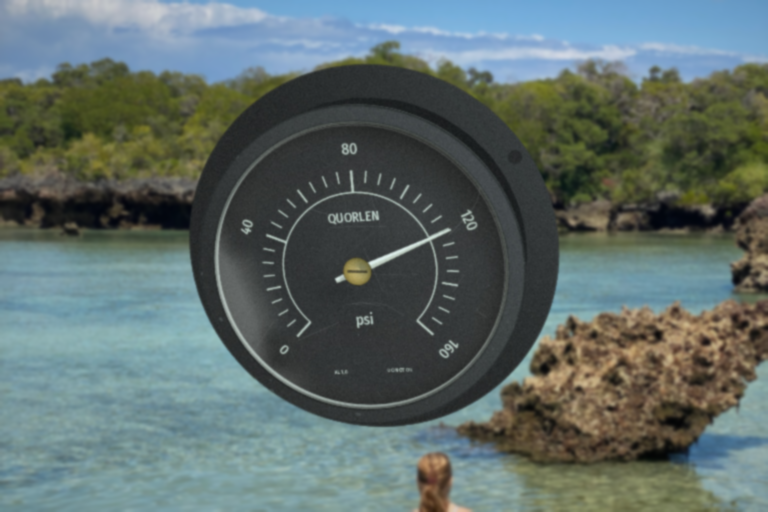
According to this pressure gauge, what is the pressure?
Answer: 120 psi
